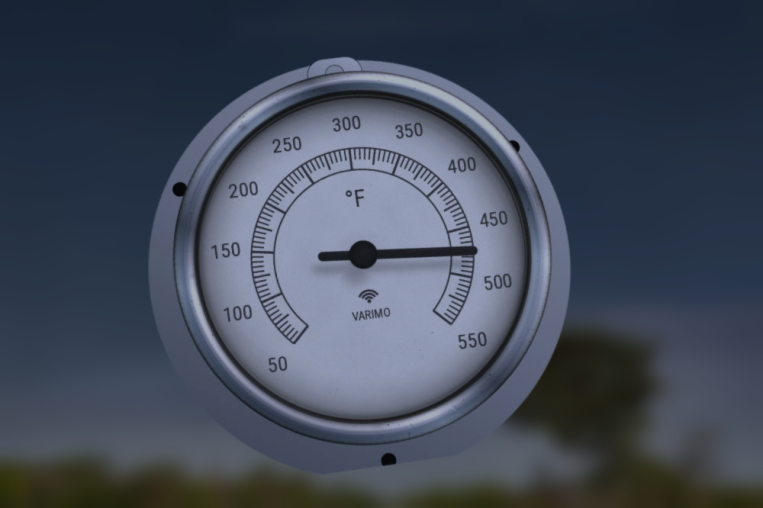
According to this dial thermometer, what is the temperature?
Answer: 475 °F
